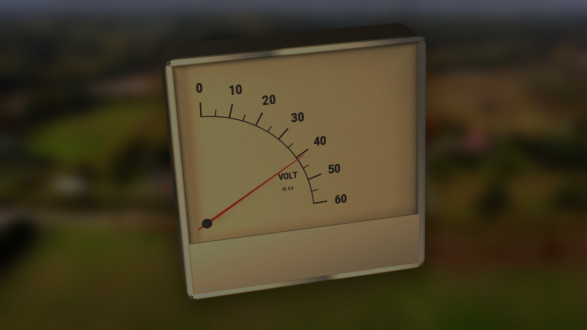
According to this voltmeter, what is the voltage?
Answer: 40 V
